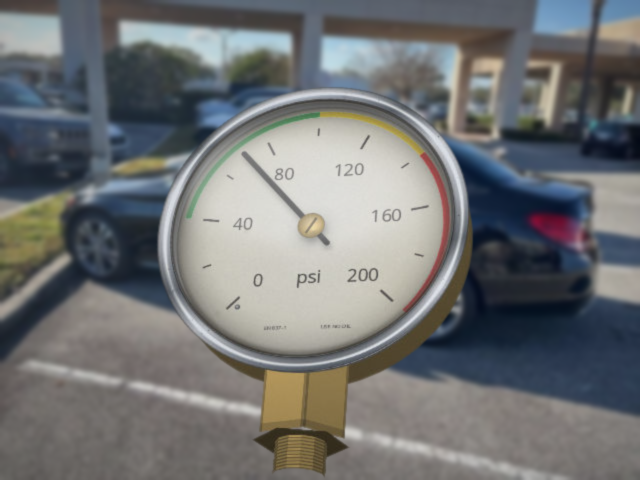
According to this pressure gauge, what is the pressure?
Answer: 70 psi
